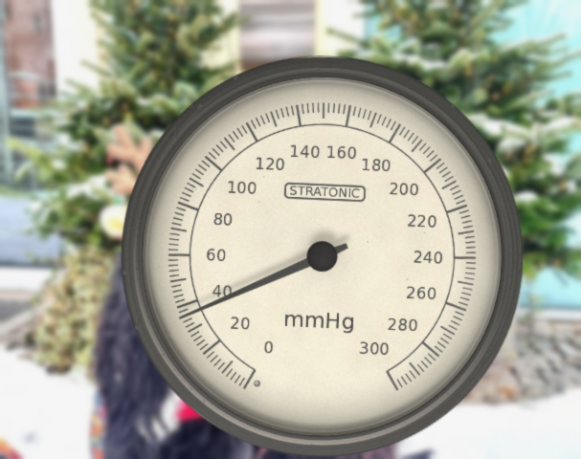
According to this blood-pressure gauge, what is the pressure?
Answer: 36 mmHg
